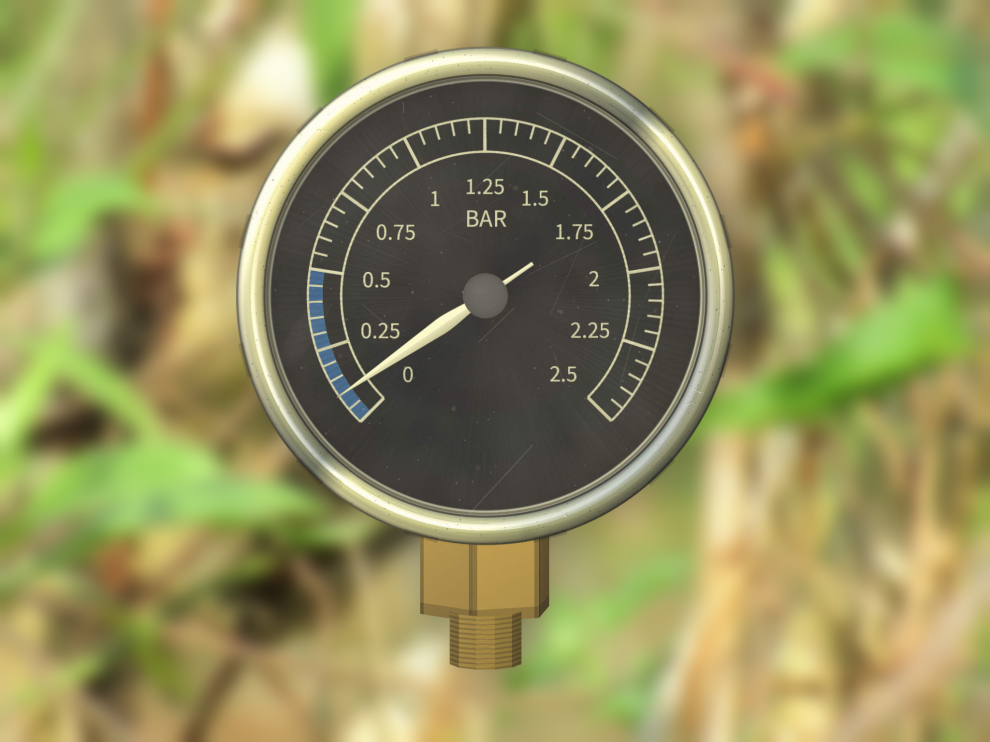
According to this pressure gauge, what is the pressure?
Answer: 0.1 bar
